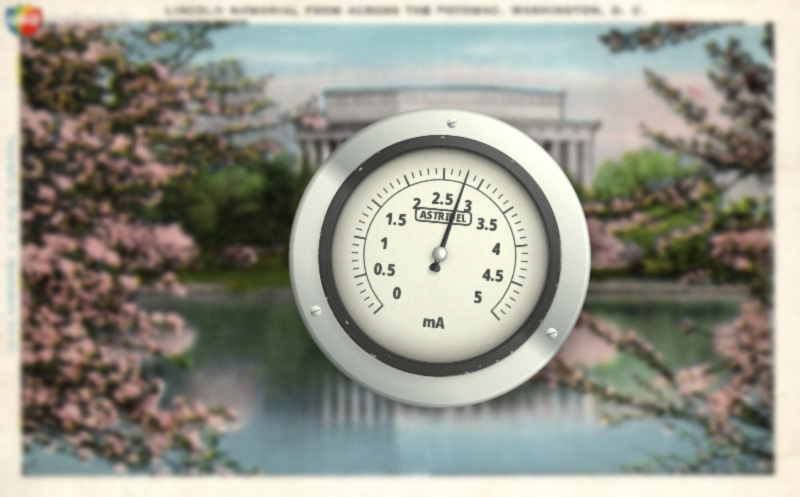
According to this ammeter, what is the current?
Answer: 2.8 mA
